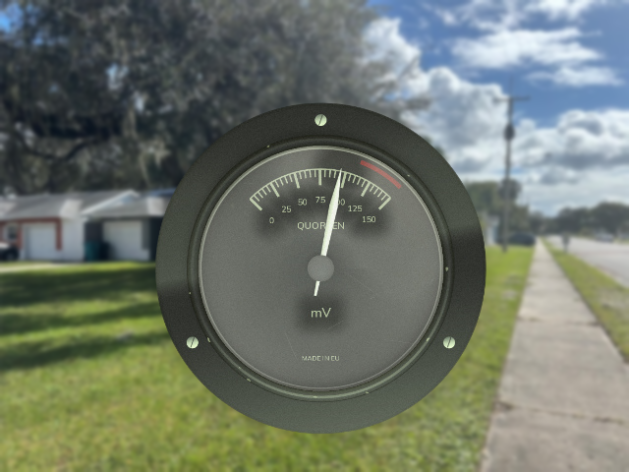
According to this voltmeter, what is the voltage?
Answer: 95 mV
